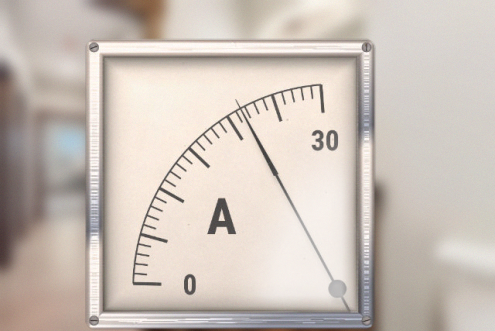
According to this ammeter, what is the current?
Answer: 21.5 A
